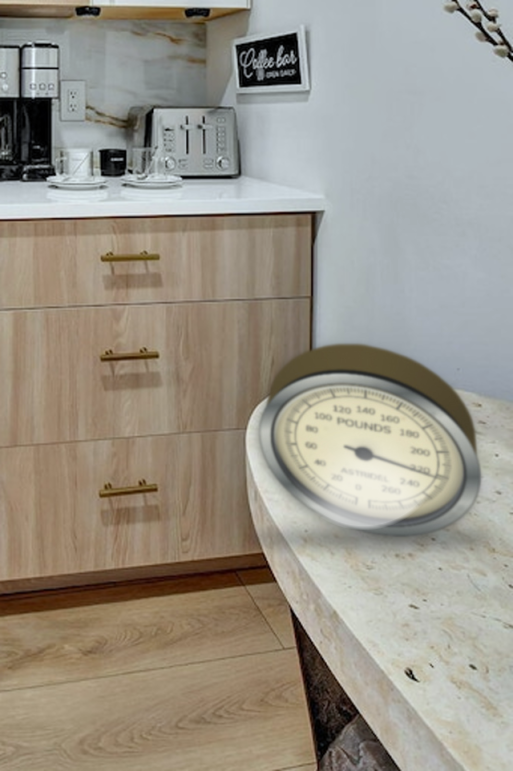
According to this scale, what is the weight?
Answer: 220 lb
